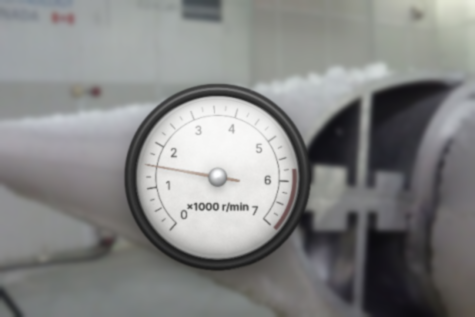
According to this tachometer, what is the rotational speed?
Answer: 1500 rpm
